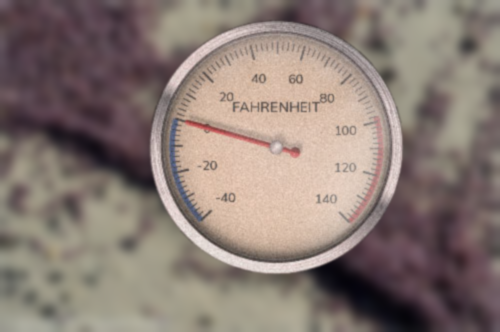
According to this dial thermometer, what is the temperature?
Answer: 0 °F
